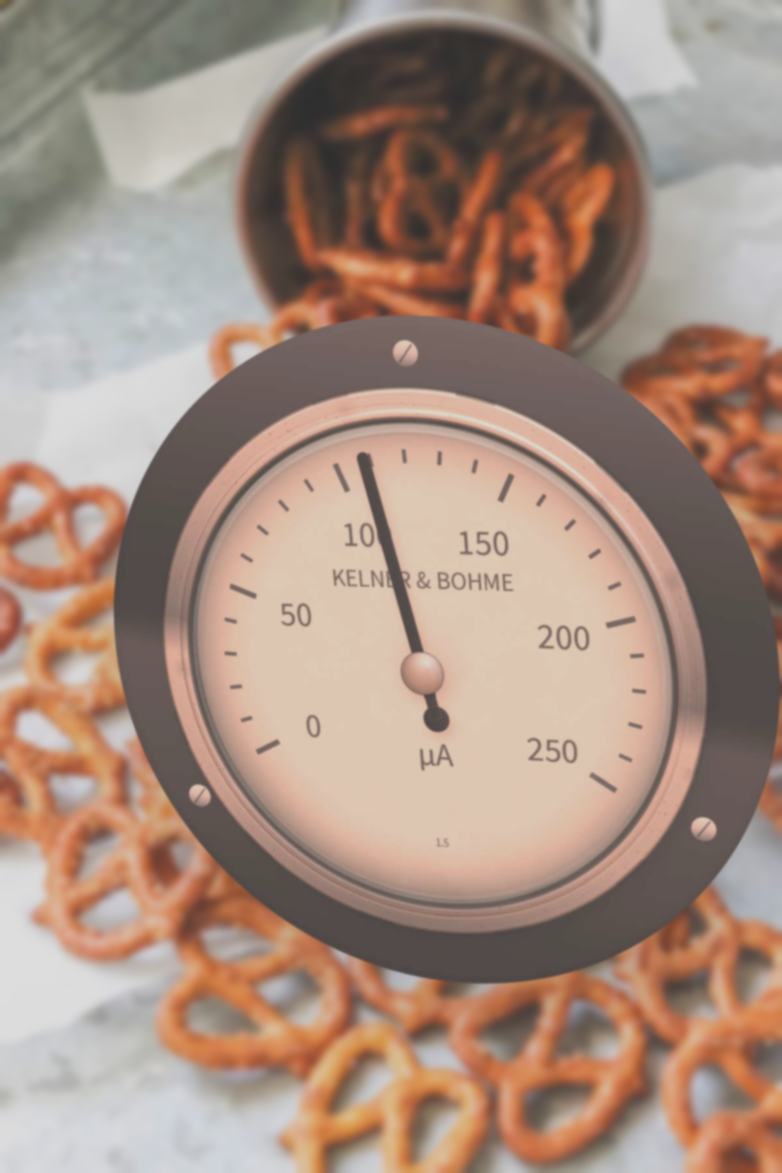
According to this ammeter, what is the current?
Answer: 110 µA
